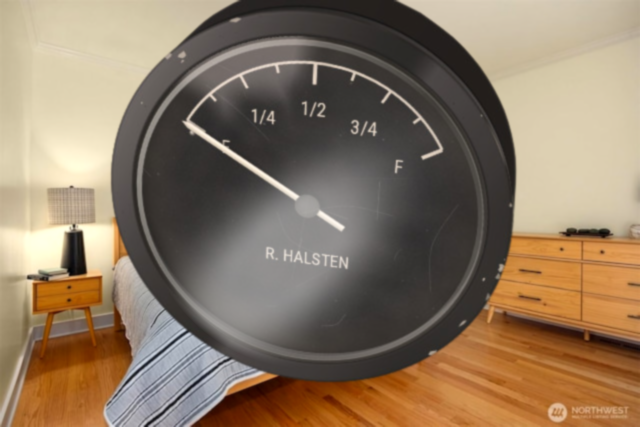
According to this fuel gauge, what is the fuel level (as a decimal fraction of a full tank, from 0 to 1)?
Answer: 0
